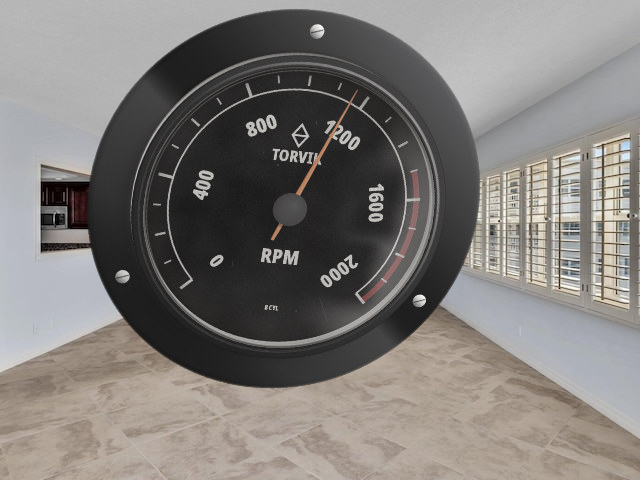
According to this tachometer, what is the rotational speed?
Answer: 1150 rpm
